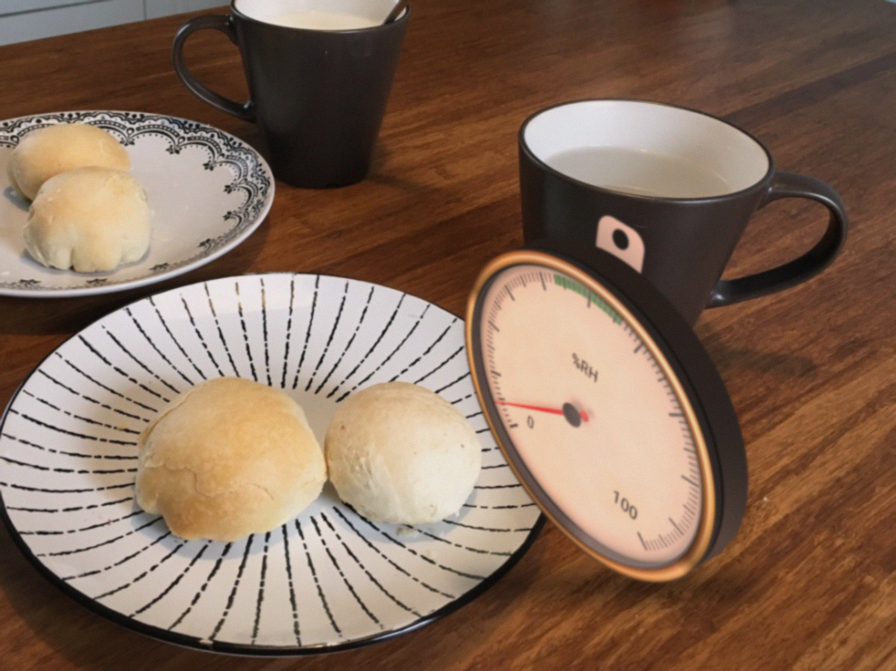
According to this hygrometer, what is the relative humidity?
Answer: 5 %
